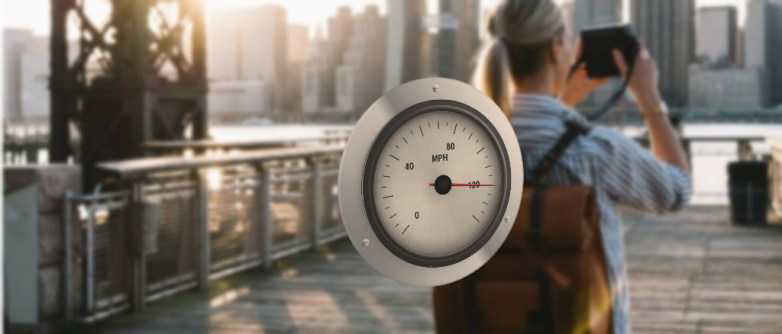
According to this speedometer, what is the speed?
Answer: 120 mph
